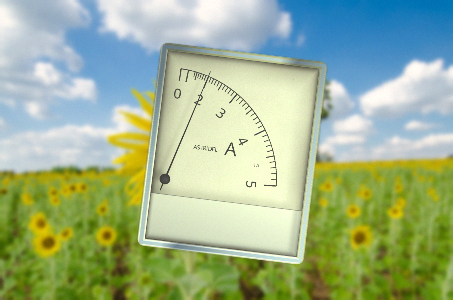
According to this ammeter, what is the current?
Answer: 2 A
